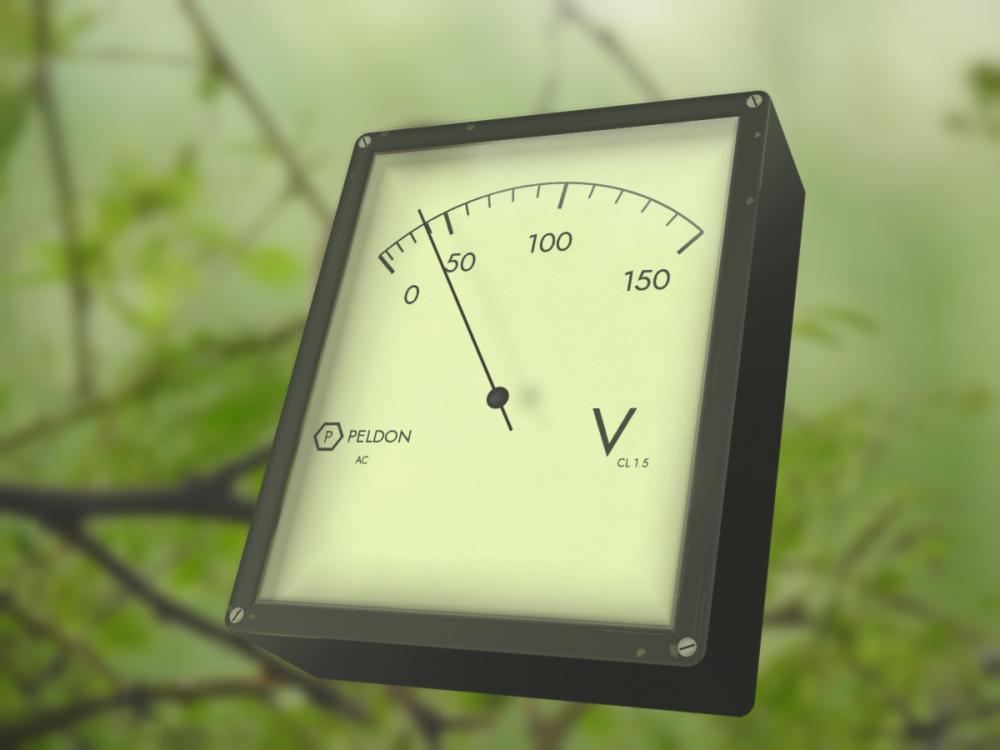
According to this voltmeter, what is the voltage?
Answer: 40 V
